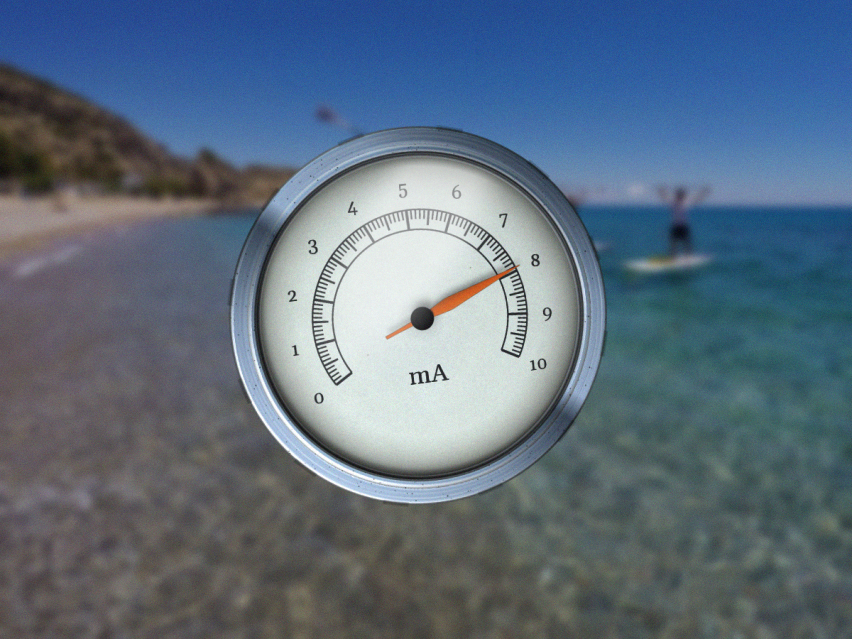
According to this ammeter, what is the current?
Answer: 7.9 mA
